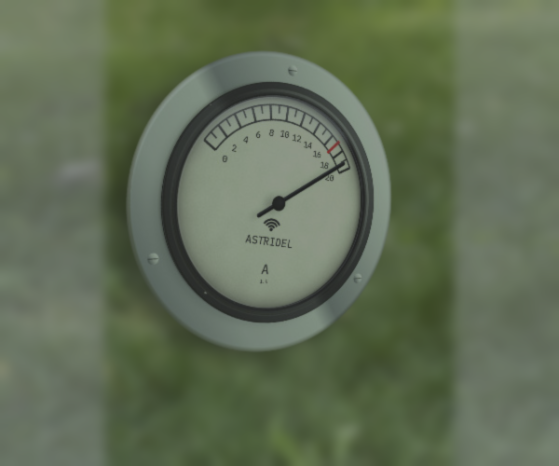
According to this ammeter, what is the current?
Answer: 19 A
